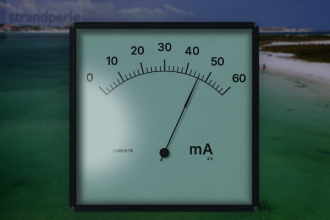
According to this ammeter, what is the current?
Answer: 46 mA
